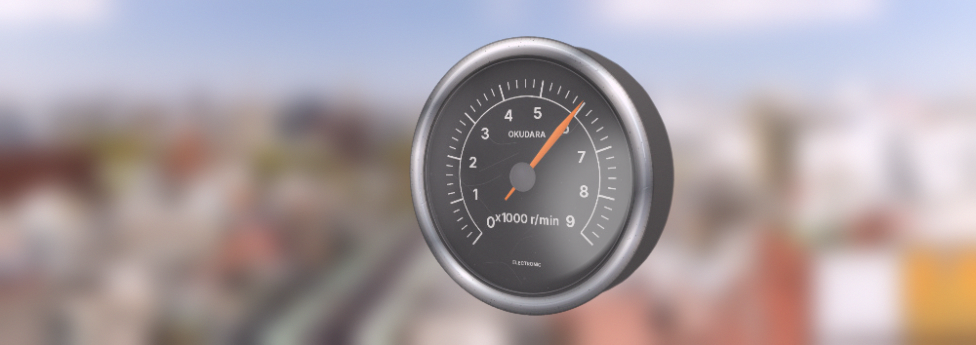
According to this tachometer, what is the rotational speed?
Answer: 6000 rpm
